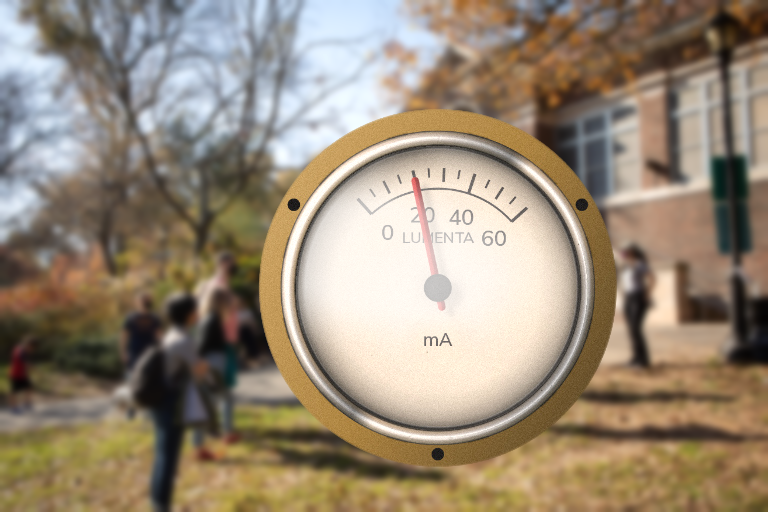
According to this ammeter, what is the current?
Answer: 20 mA
